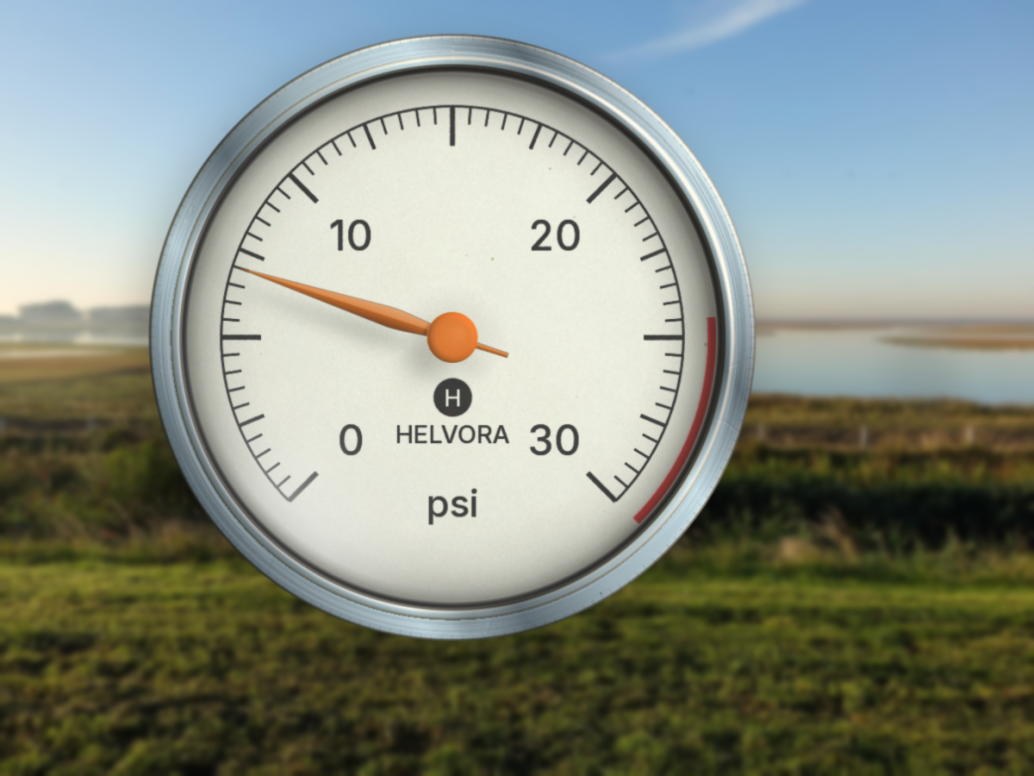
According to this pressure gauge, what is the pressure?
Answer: 7 psi
